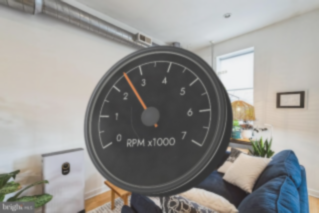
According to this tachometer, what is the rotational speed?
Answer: 2500 rpm
